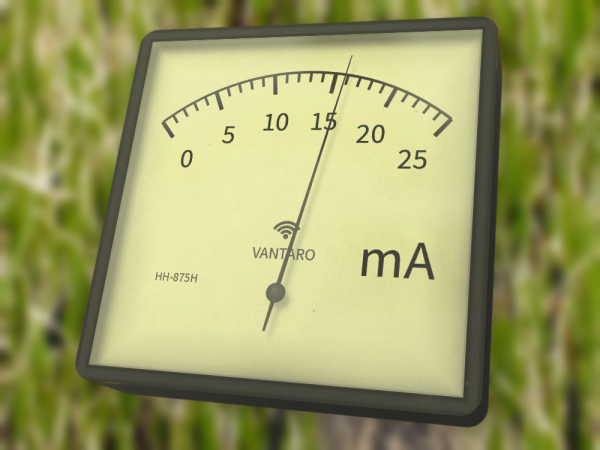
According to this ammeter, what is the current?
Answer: 16 mA
